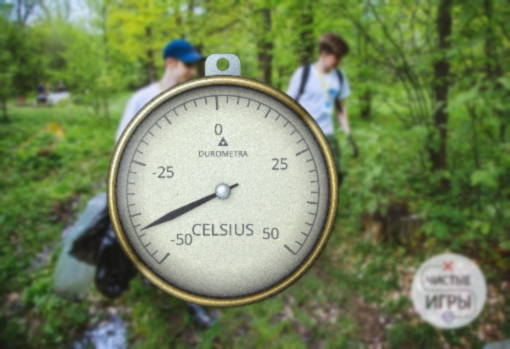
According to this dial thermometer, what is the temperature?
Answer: -41.25 °C
